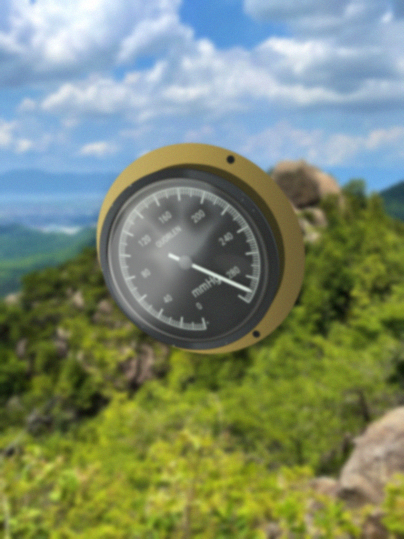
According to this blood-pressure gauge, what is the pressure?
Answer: 290 mmHg
